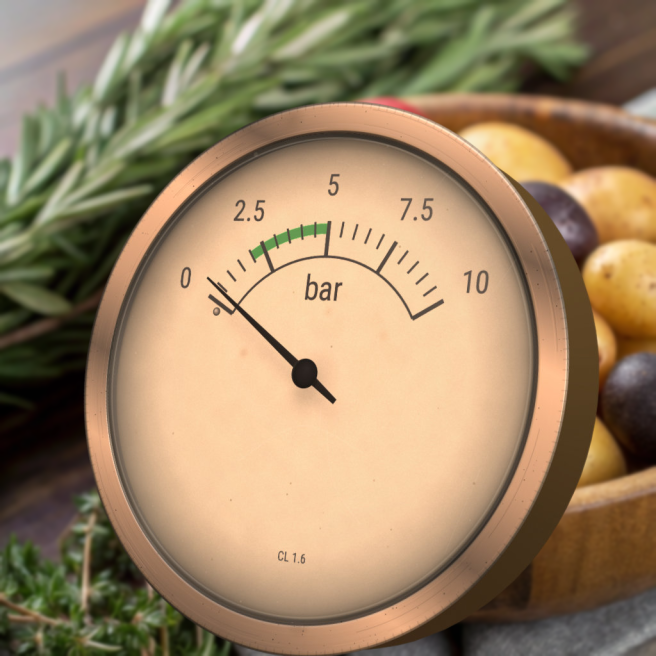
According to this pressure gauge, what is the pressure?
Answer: 0.5 bar
